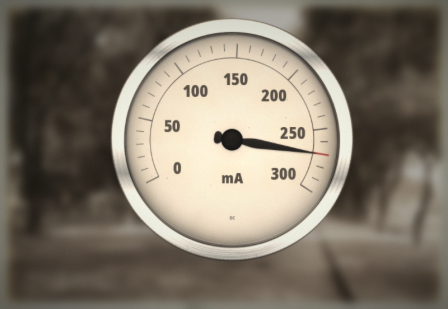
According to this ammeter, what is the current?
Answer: 270 mA
